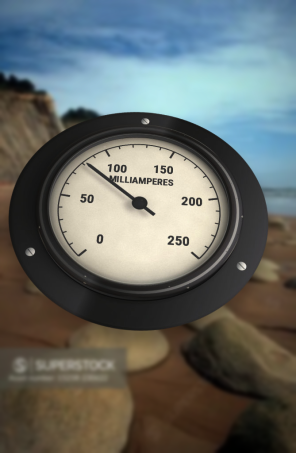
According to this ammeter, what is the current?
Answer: 80 mA
